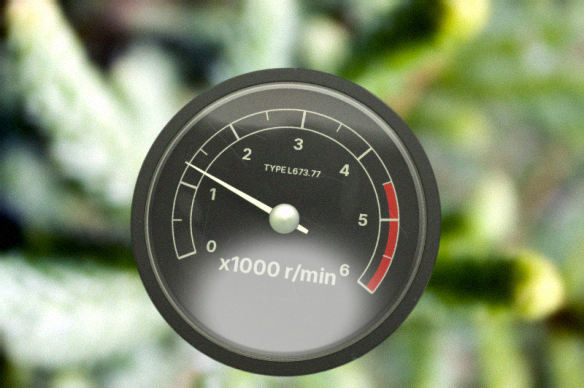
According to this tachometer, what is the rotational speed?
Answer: 1250 rpm
